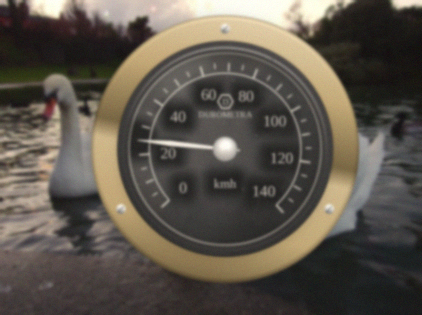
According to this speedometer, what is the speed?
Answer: 25 km/h
